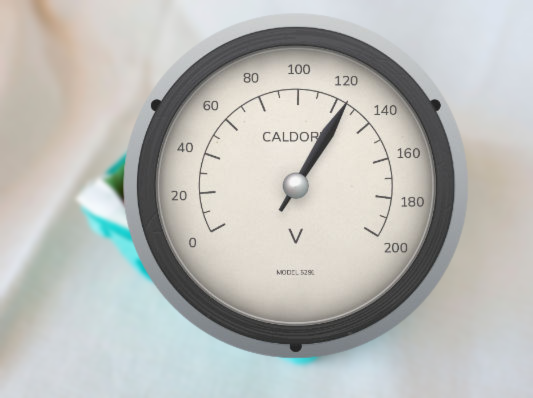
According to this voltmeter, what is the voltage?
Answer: 125 V
